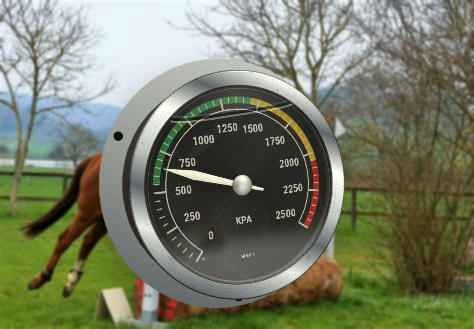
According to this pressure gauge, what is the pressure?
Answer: 650 kPa
